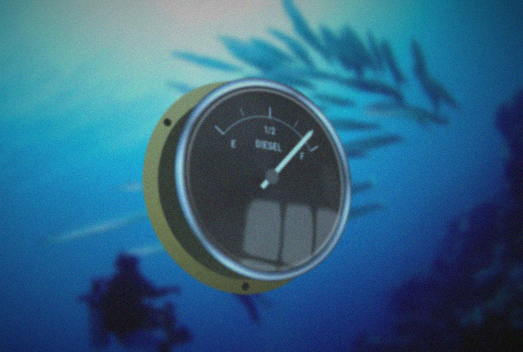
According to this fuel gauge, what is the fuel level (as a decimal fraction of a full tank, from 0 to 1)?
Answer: 0.875
